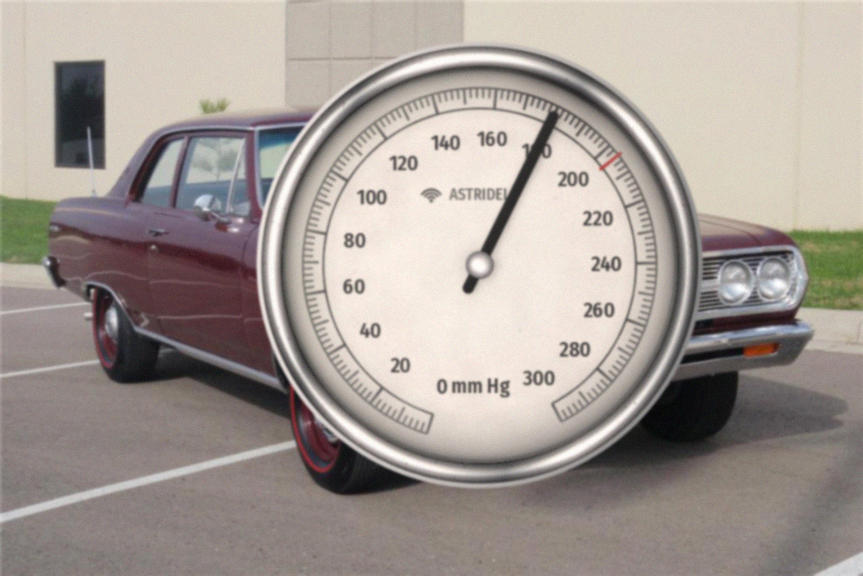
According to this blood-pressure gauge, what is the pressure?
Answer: 180 mmHg
